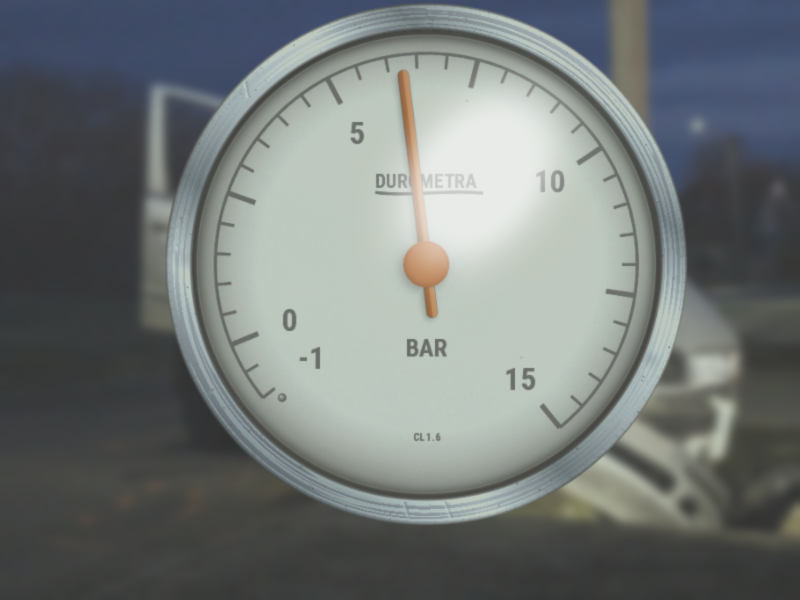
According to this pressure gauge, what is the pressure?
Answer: 6.25 bar
